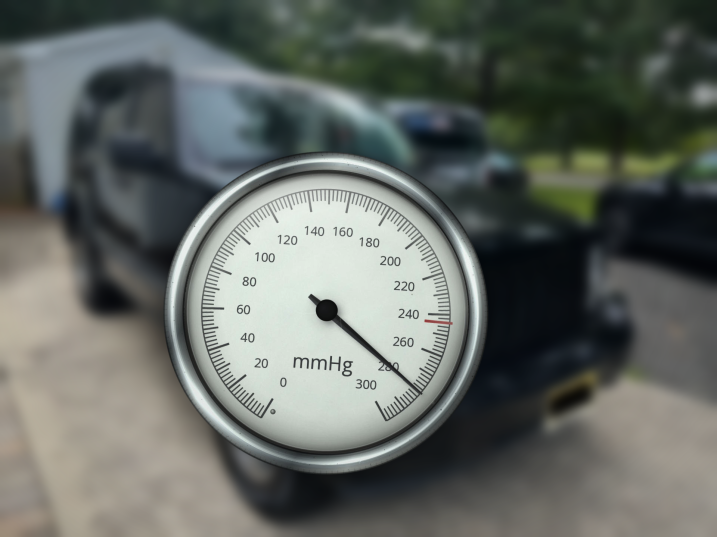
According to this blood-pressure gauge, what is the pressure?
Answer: 280 mmHg
